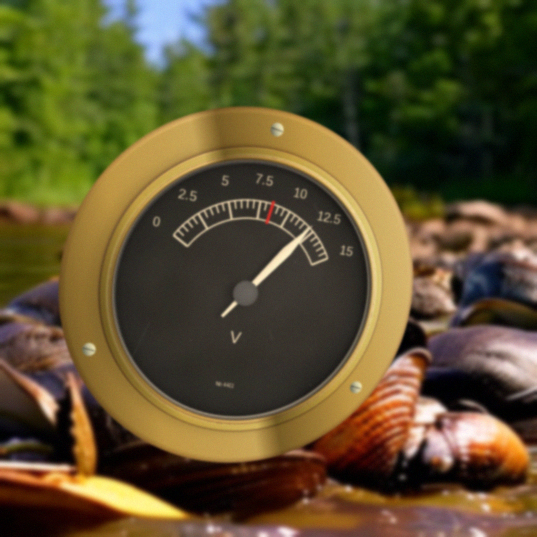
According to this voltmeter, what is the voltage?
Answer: 12 V
